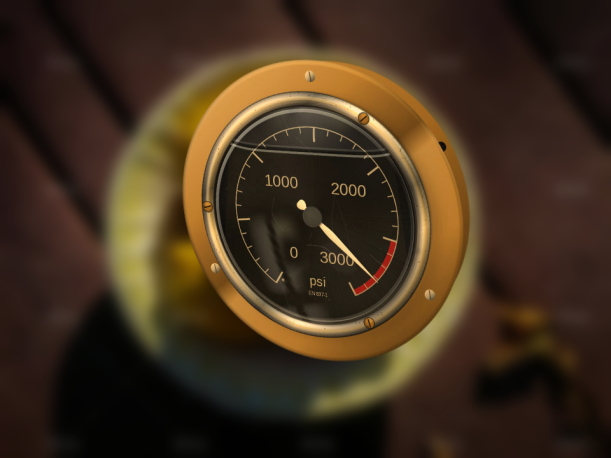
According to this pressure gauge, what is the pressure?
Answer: 2800 psi
